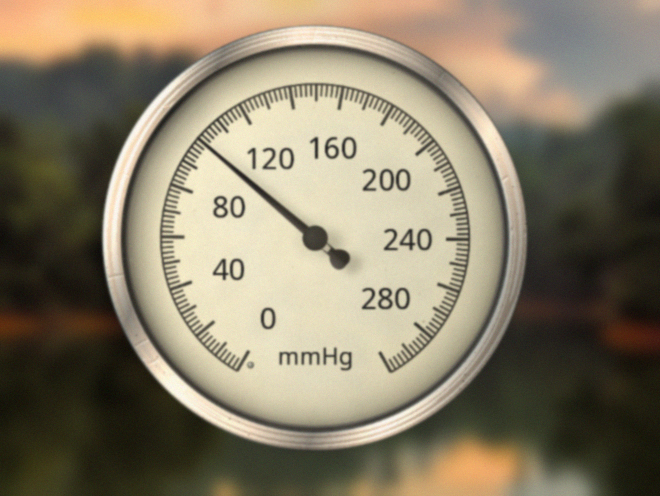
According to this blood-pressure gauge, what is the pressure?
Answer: 100 mmHg
